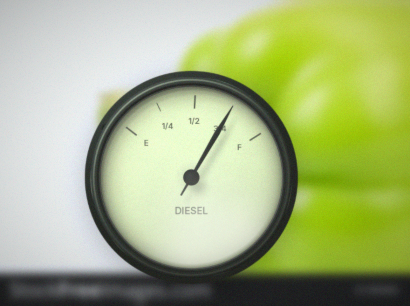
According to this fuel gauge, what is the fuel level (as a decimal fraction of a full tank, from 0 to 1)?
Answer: 0.75
